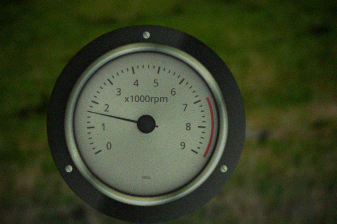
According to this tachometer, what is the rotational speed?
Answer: 1600 rpm
